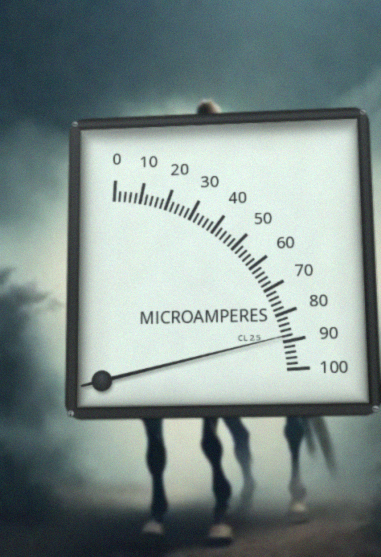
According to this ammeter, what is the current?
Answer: 88 µA
